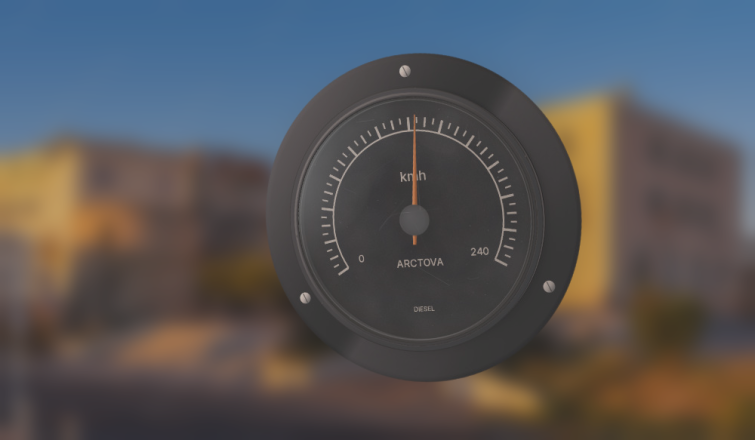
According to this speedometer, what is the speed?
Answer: 125 km/h
